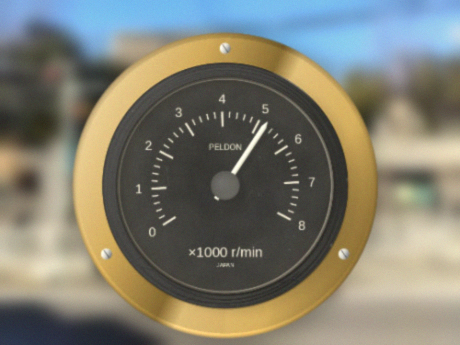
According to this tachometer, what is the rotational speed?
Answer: 5200 rpm
